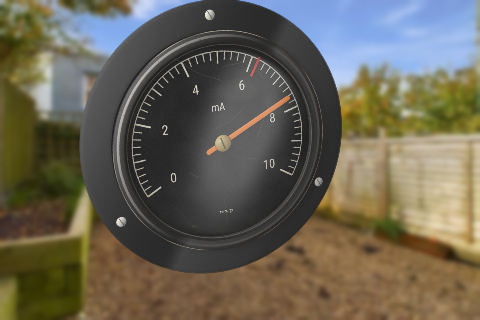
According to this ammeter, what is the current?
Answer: 7.6 mA
